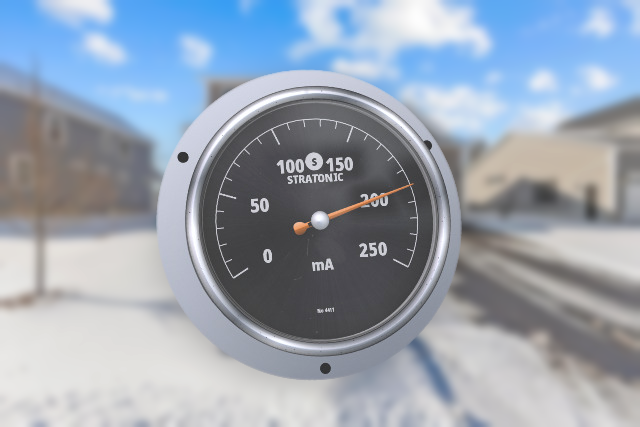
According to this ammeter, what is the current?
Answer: 200 mA
